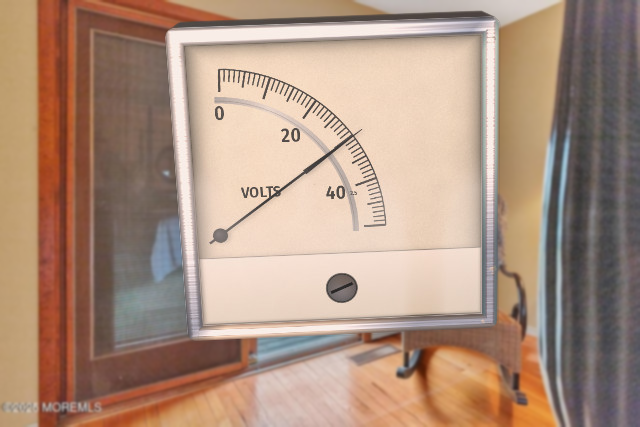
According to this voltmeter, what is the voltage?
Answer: 30 V
